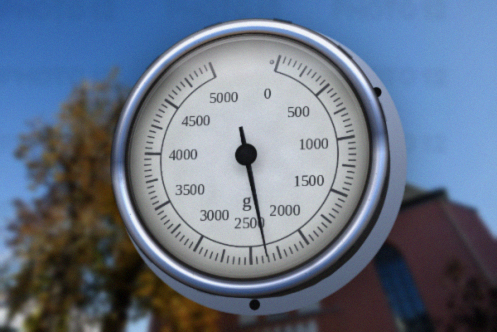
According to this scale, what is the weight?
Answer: 2350 g
